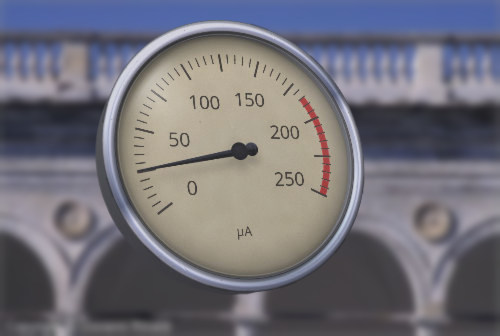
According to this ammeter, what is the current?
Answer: 25 µA
